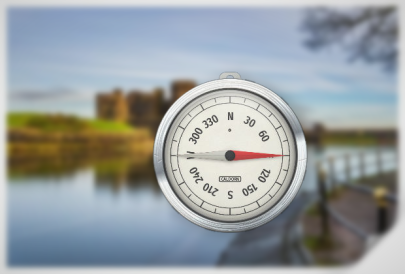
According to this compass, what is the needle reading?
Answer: 90 °
